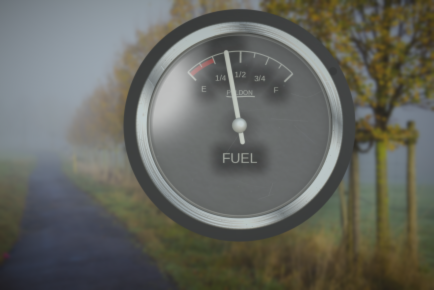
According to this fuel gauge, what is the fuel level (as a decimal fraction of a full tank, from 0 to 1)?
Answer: 0.375
